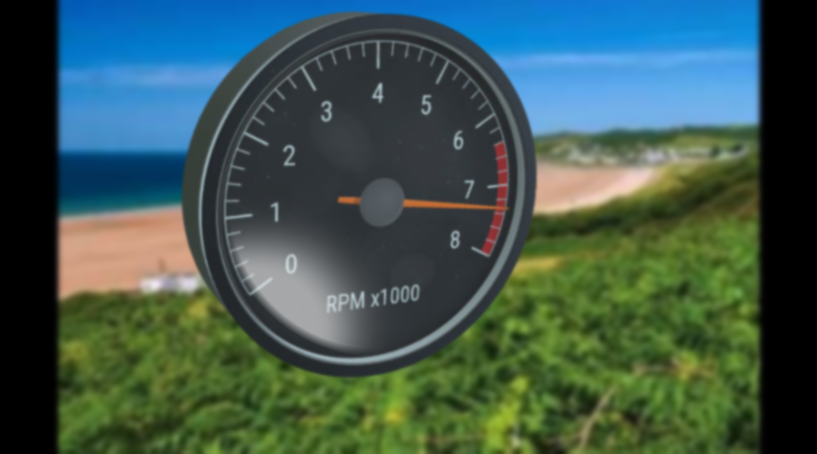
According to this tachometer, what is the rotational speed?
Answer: 7300 rpm
